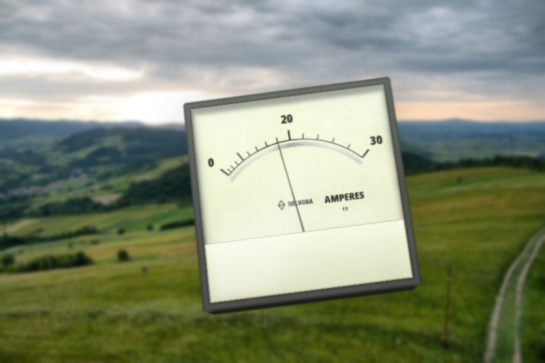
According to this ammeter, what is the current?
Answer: 18 A
